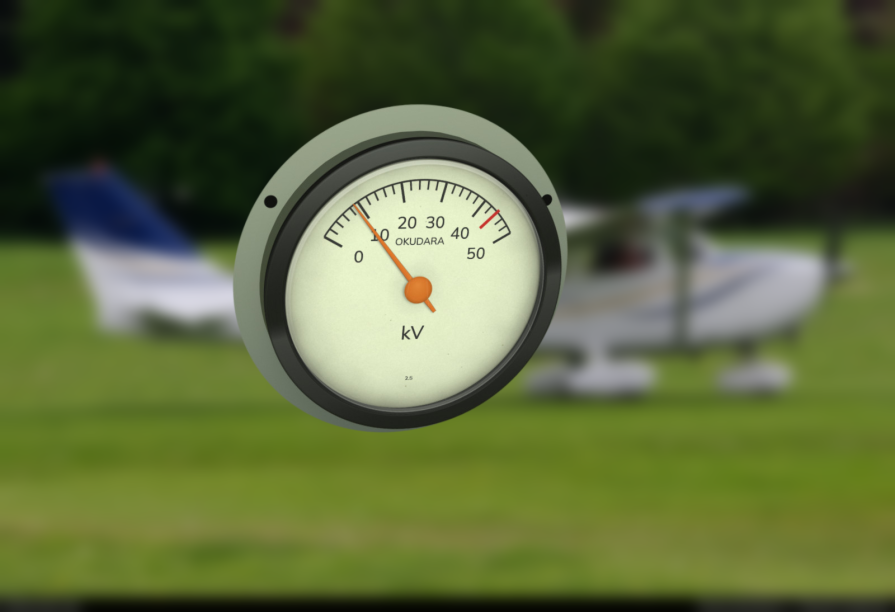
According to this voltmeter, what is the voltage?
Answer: 9 kV
